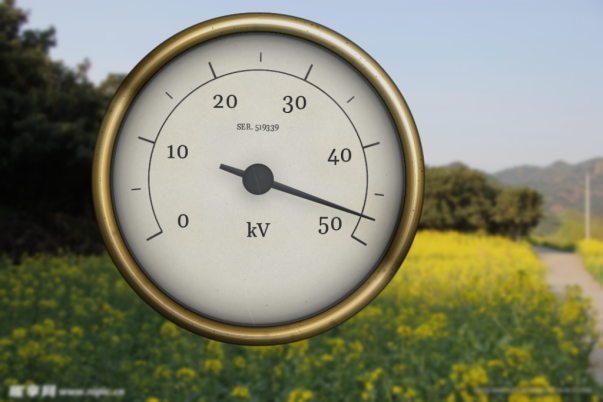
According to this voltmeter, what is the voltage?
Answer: 47.5 kV
